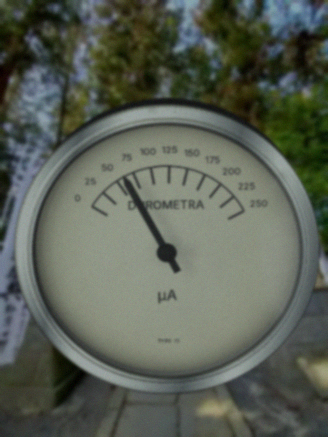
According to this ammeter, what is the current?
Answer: 62.5 µA
